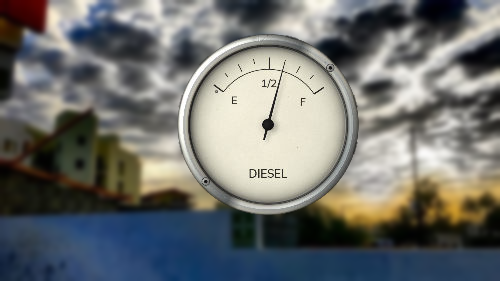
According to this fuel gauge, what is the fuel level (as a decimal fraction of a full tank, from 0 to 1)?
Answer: 0.625
